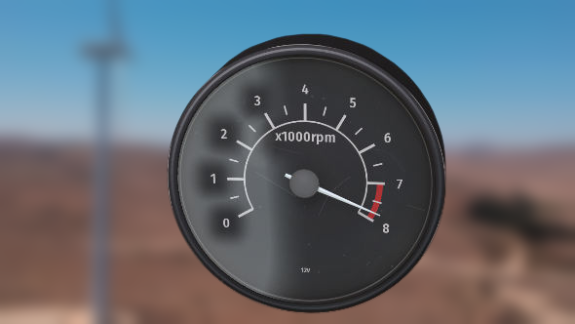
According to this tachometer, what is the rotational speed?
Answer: 7750 rpm
